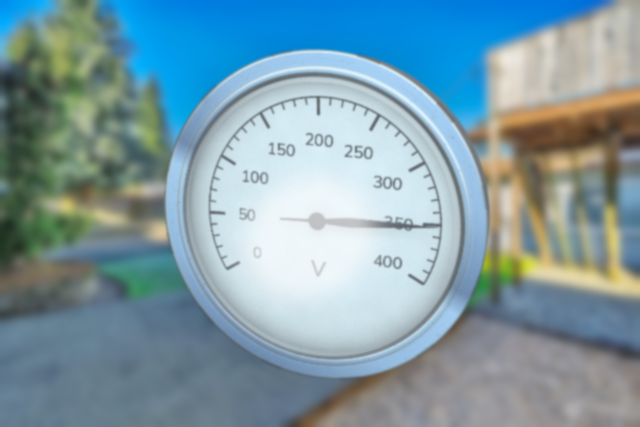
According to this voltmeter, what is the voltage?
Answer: 350 V
